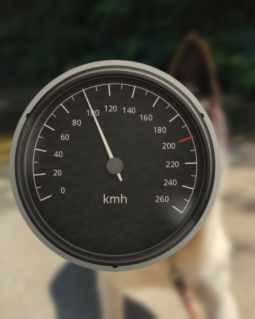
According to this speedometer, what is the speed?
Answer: 100 km/h
